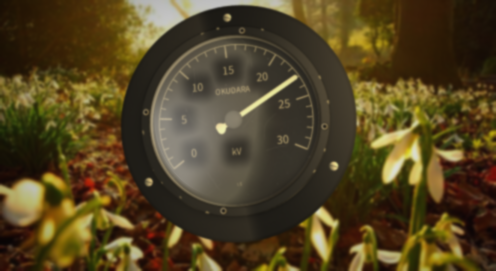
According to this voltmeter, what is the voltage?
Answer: 23 kV
